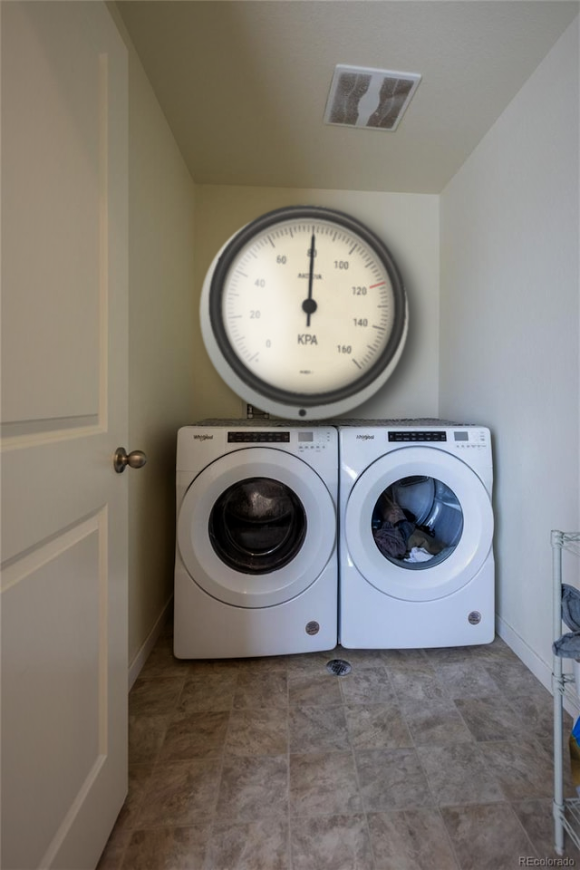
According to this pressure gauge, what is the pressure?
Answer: 80 kPa
